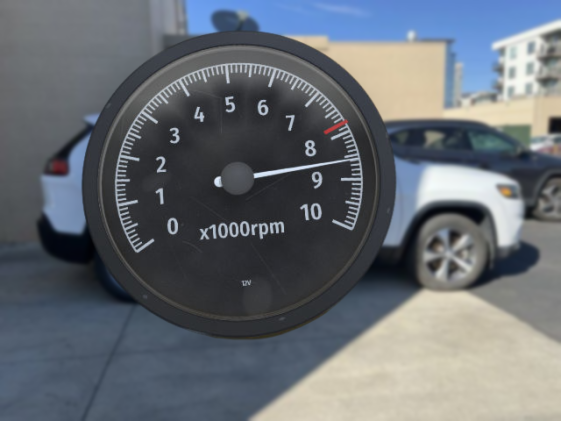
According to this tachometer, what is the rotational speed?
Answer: 8600 rpm
